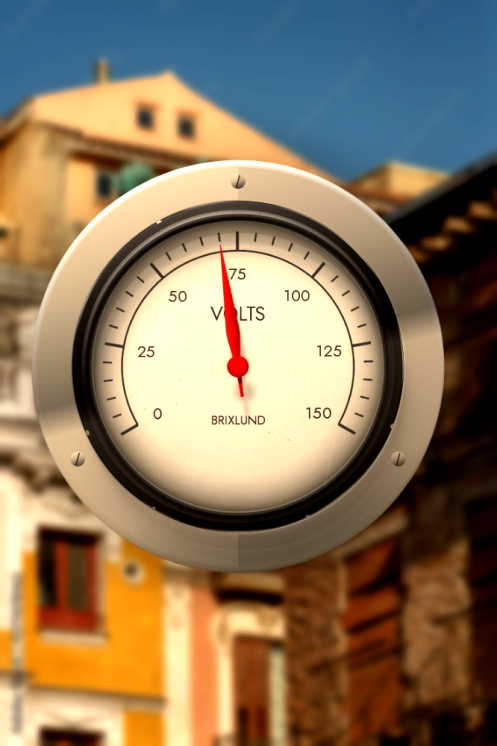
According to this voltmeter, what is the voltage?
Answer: 70 V
